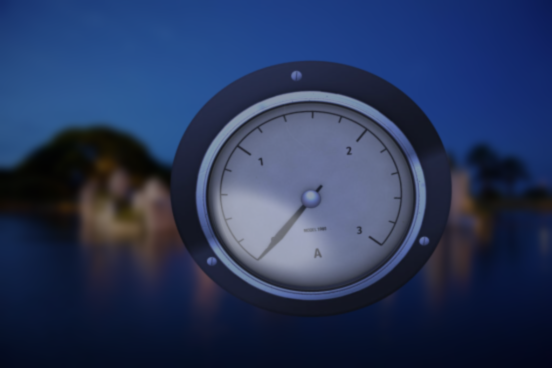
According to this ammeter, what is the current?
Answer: 0 A
